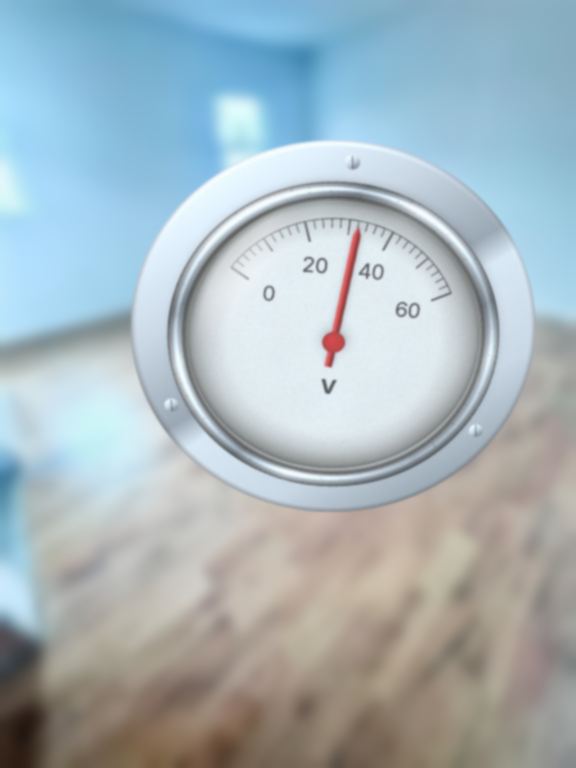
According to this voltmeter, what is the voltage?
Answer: 32 V
